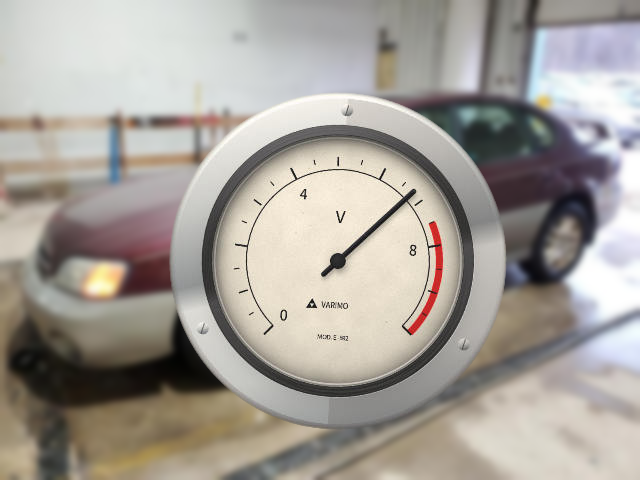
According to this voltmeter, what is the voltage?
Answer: 6.75 V
